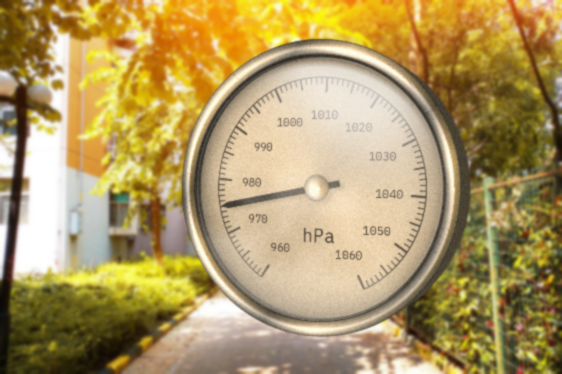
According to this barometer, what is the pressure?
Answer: 975 hPa
